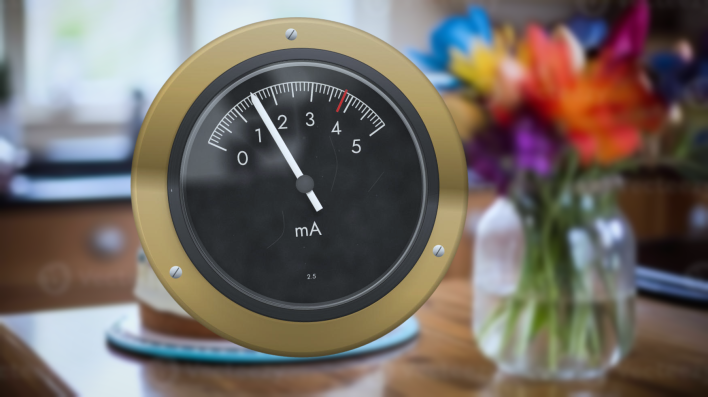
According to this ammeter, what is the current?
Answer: 1.5 mA
